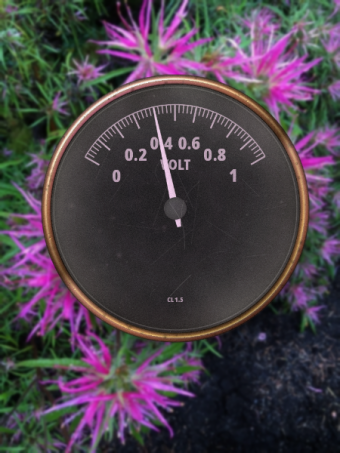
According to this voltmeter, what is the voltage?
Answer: 0.4 V
